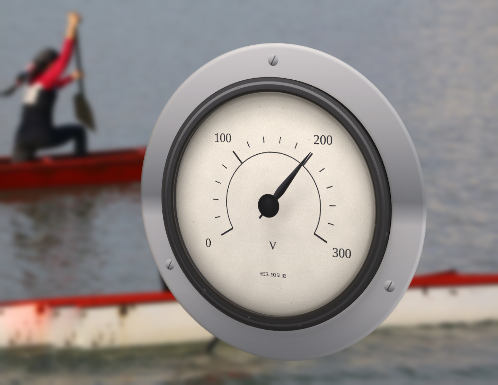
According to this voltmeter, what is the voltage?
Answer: 200 V
